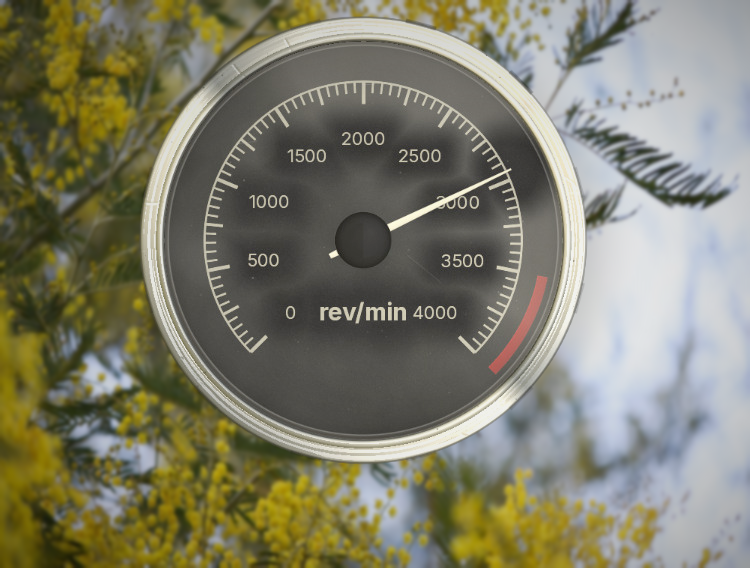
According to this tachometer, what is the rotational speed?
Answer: 2950 rpm
